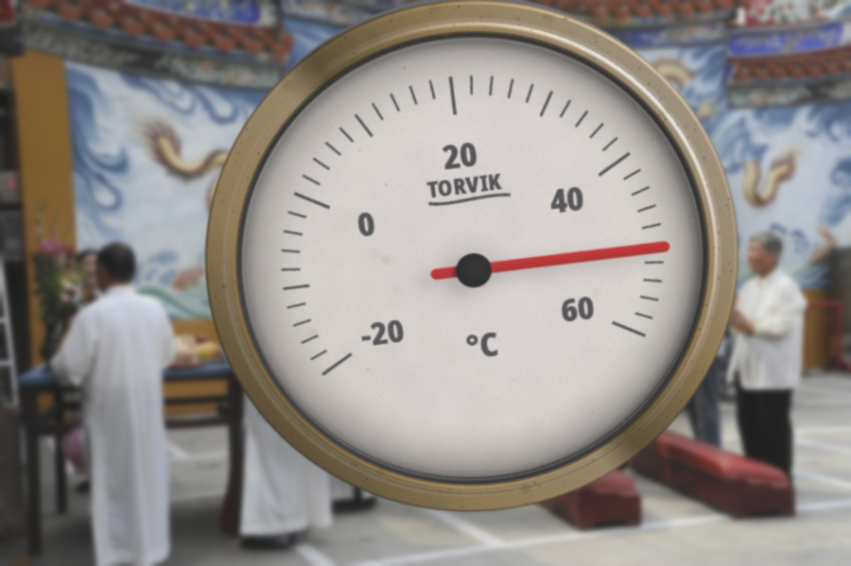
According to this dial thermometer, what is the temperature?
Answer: 50 °C
